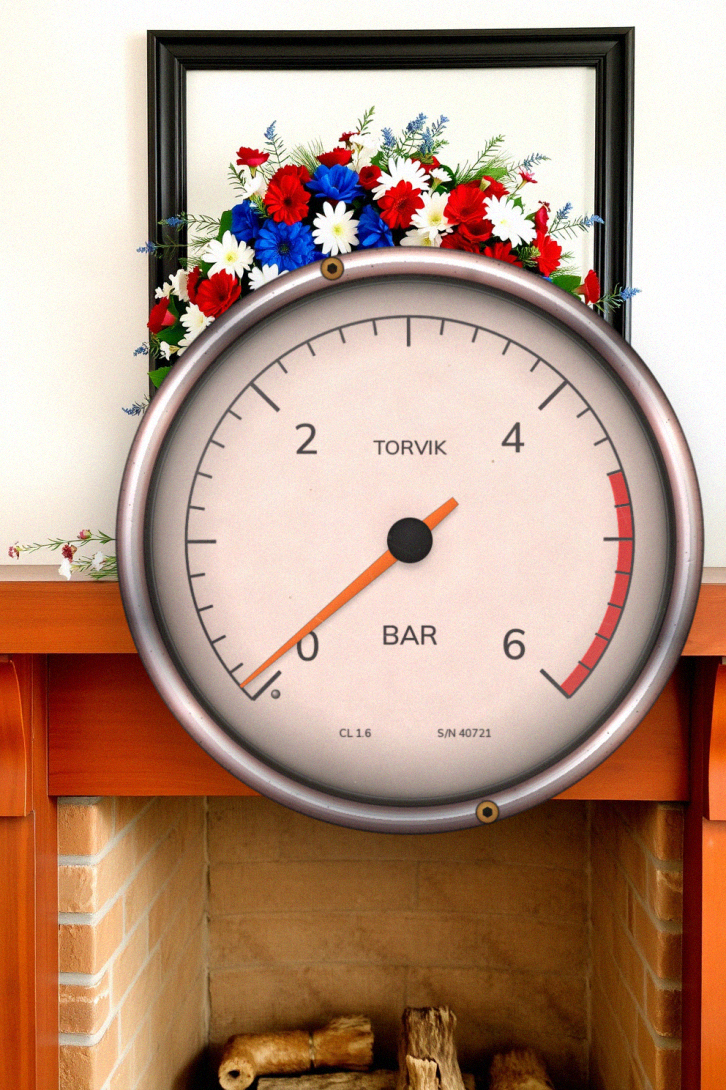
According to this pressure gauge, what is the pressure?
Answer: 0.1 bar
